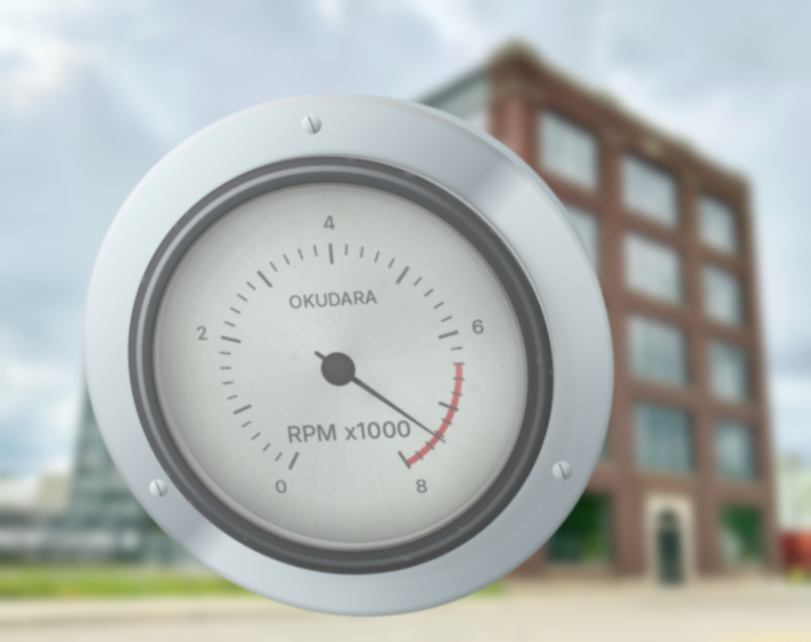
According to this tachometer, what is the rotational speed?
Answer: 7400 rpm
